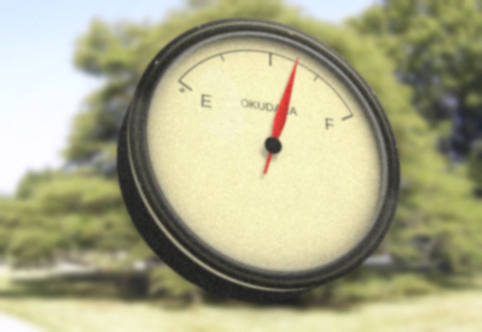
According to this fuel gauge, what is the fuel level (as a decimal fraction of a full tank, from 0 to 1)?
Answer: 0.625
